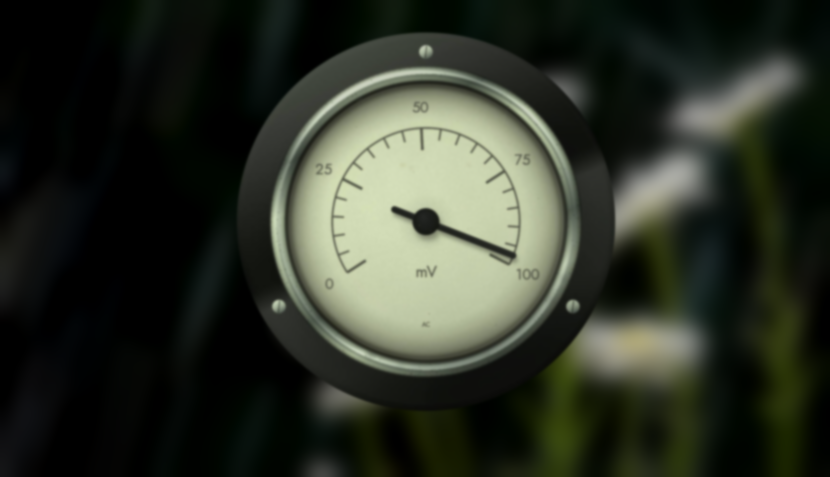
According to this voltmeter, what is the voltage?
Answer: 97.5 mV
